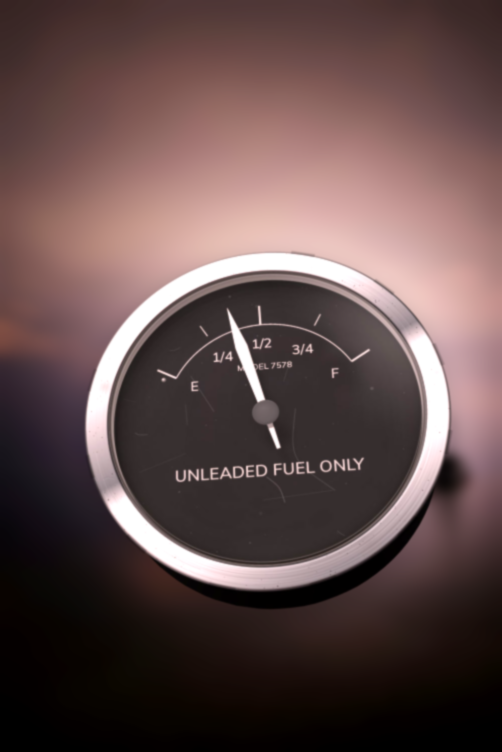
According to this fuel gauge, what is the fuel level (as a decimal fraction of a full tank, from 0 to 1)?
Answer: 0.375
